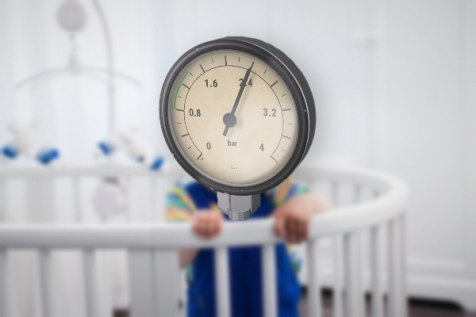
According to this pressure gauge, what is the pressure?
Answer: 2.4 bar
